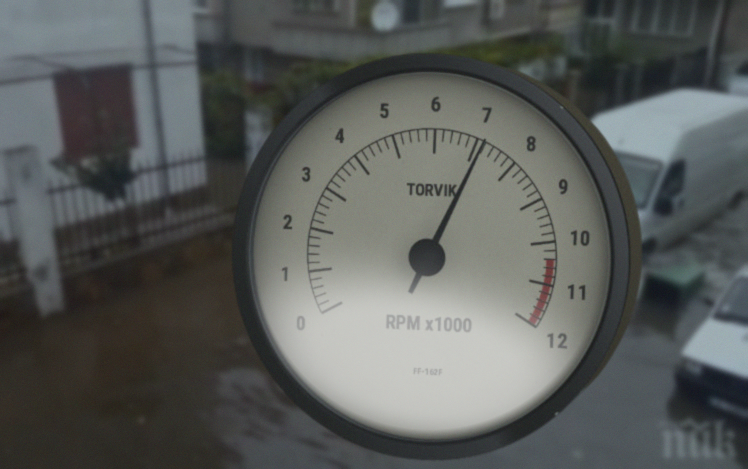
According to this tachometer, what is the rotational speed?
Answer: 7200 rpm
